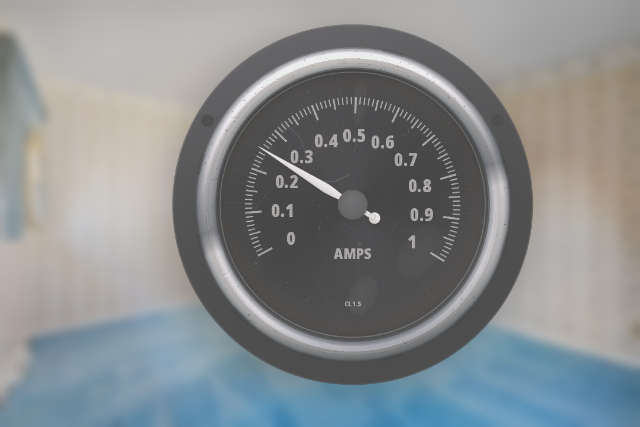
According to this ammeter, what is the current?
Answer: 0.25 A
